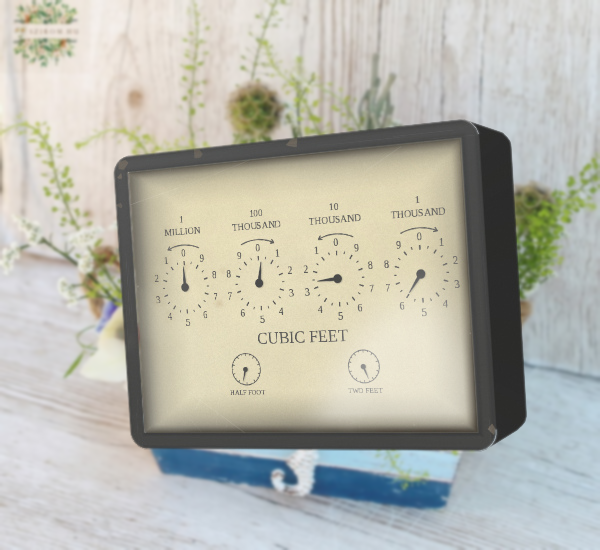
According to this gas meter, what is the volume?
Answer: 2600 ft³
